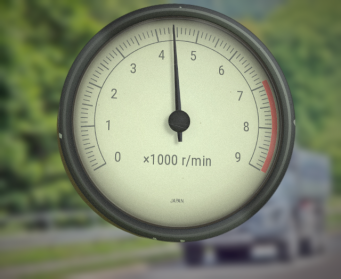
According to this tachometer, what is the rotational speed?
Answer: 4400 rpm
